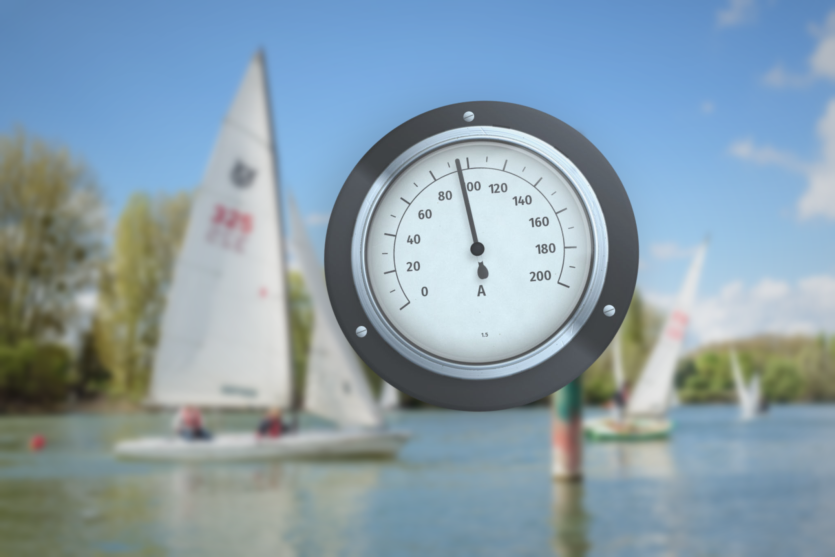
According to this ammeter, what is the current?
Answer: 95 A
